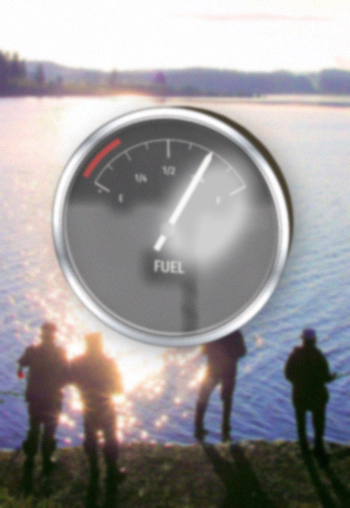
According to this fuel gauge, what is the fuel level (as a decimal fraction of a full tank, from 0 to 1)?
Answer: 0.75
